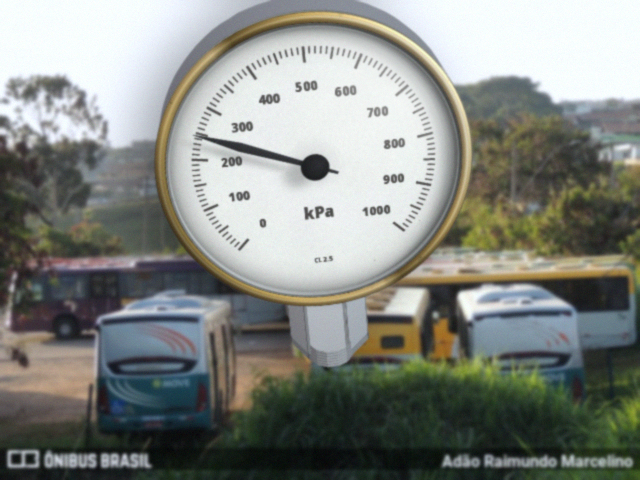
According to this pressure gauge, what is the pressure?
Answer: 250 kPa
